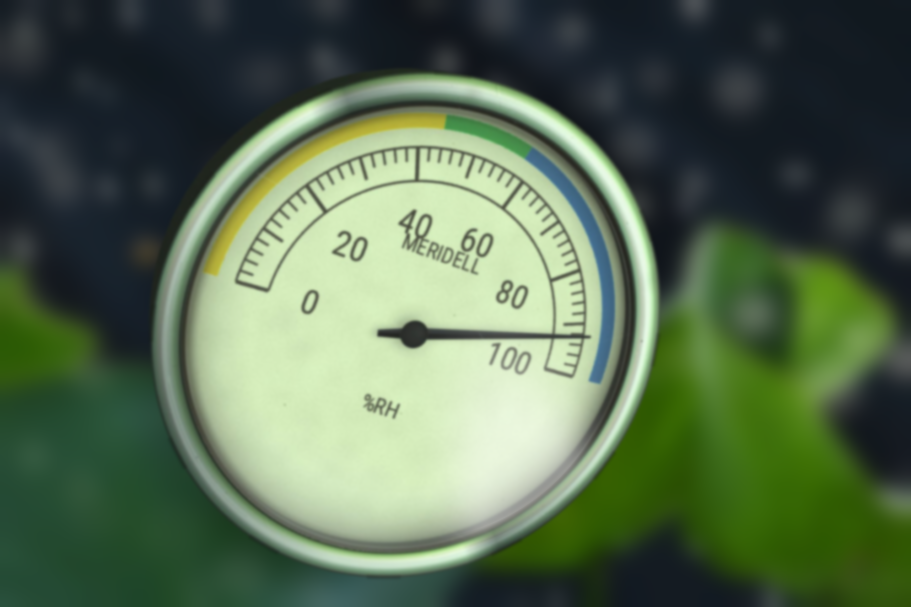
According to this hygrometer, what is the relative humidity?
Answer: 92 %
